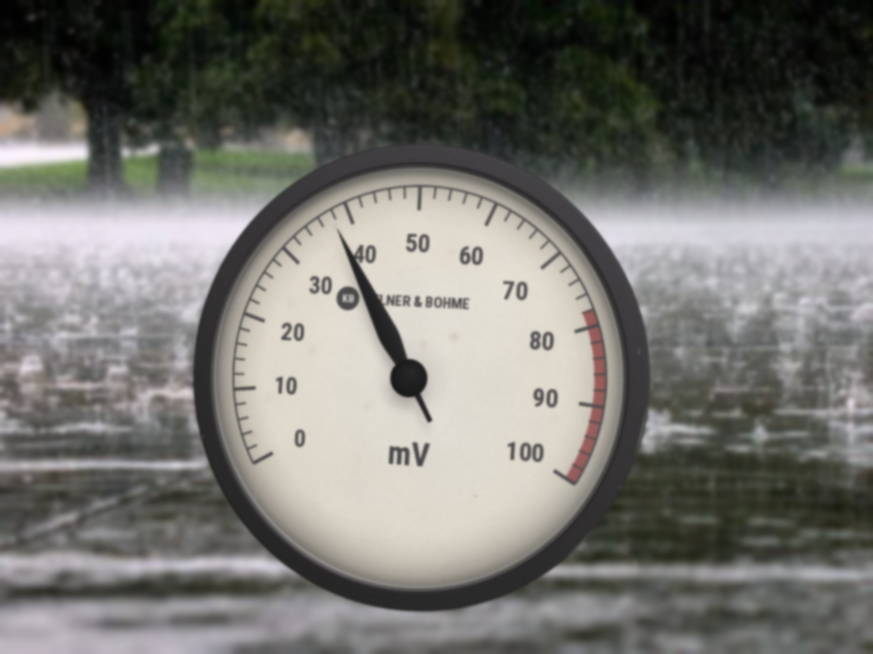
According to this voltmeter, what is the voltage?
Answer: 38 mV
